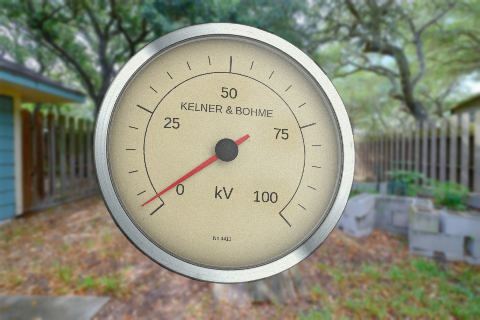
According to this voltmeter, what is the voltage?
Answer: 2.5 kV
